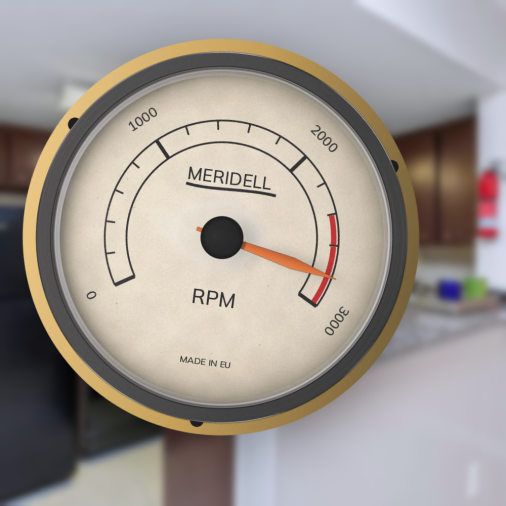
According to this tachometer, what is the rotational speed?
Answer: 2800 rpm
